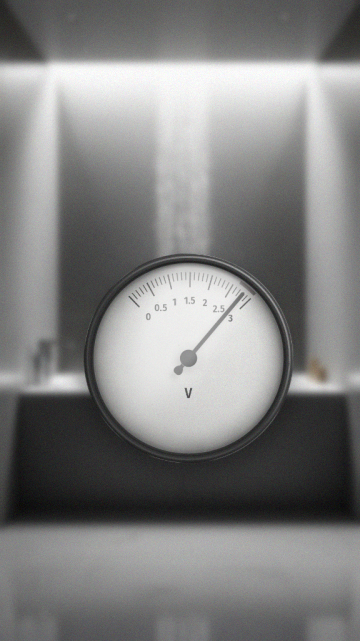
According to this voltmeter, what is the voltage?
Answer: 2.8 V
